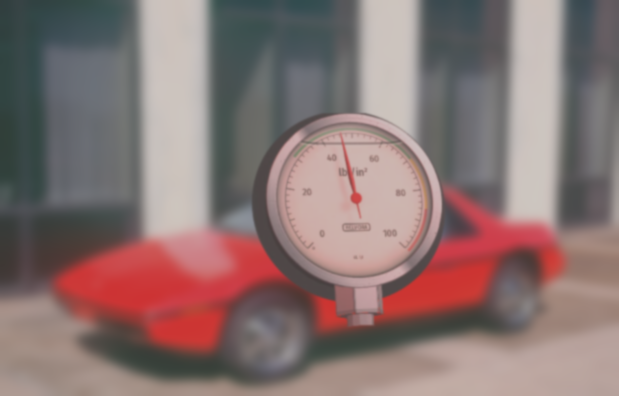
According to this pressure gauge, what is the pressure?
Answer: 46 psi
